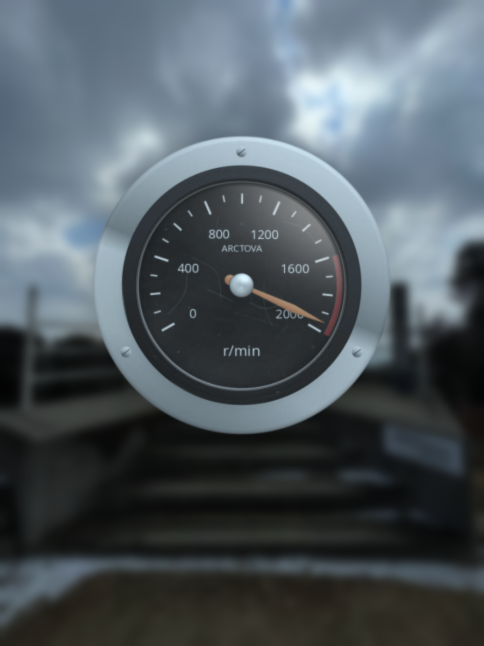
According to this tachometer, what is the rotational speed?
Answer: 1950 rpm
